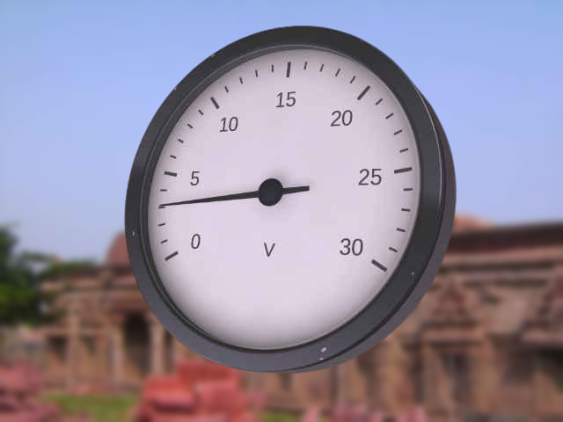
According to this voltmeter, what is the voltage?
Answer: 3 V
